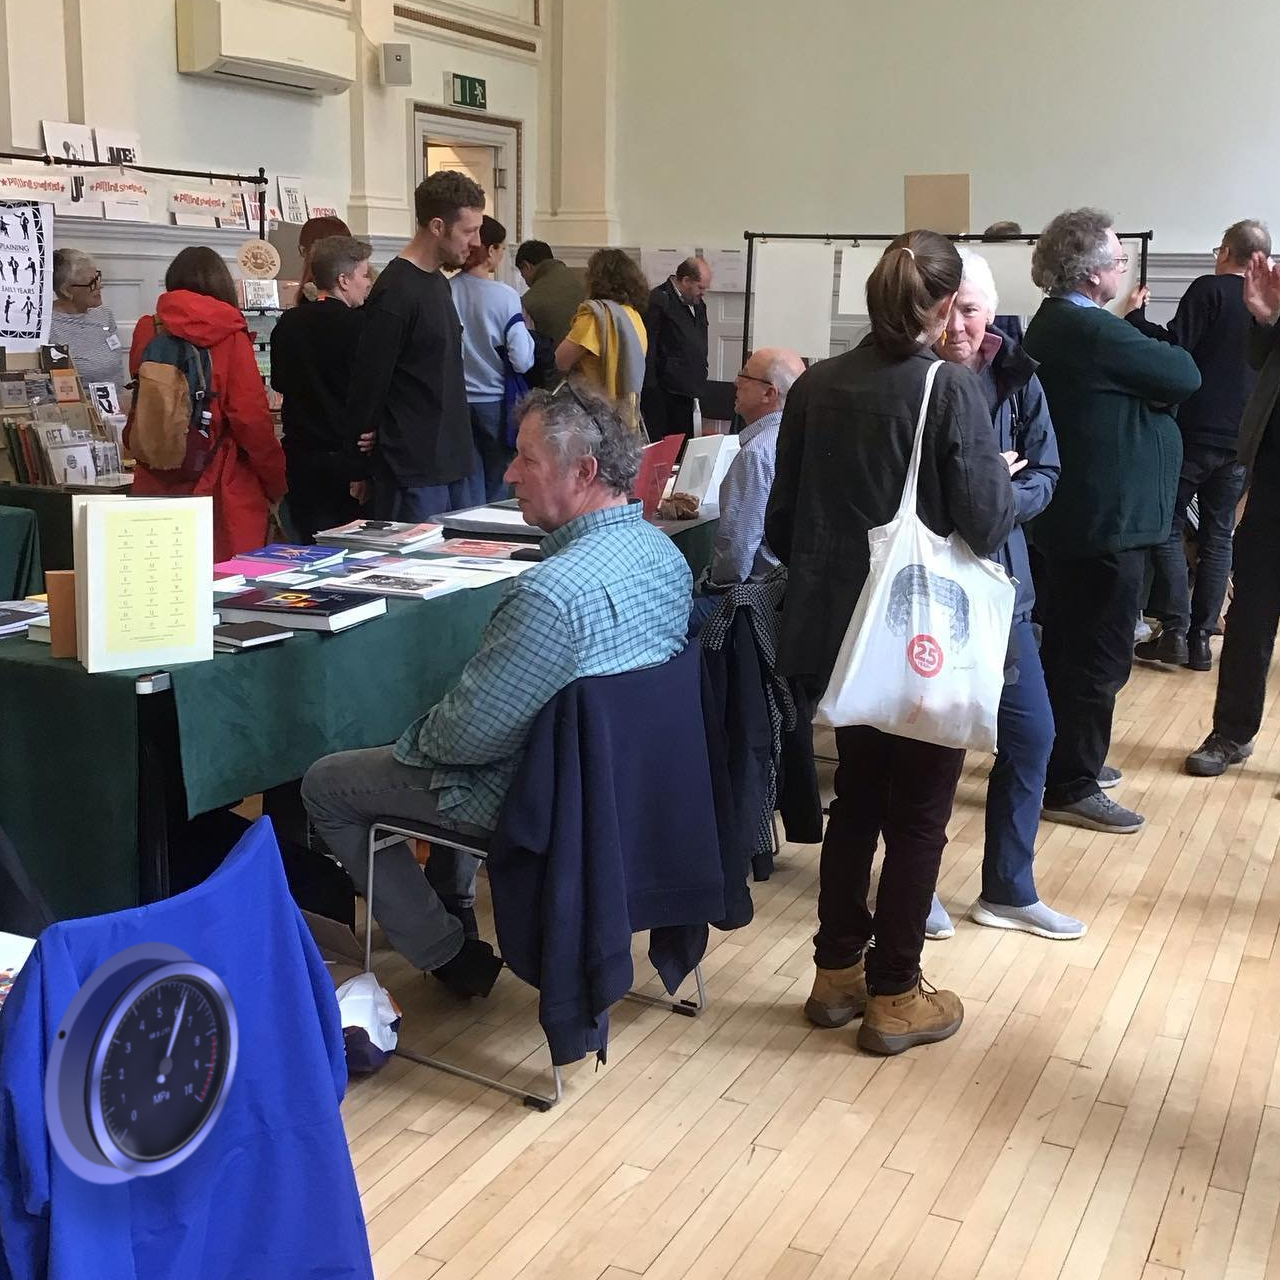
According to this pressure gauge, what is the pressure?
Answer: 6 MPa
